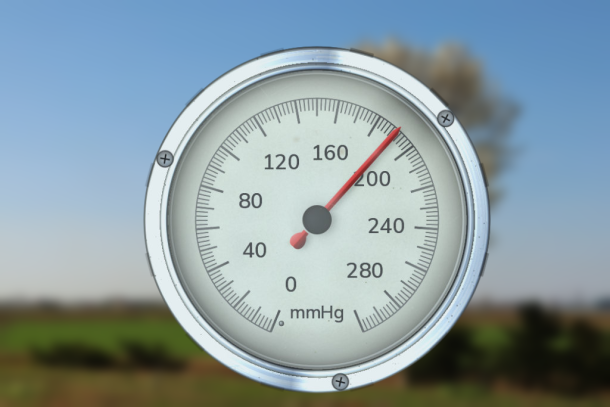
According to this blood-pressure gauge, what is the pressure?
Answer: 190 mmHg
